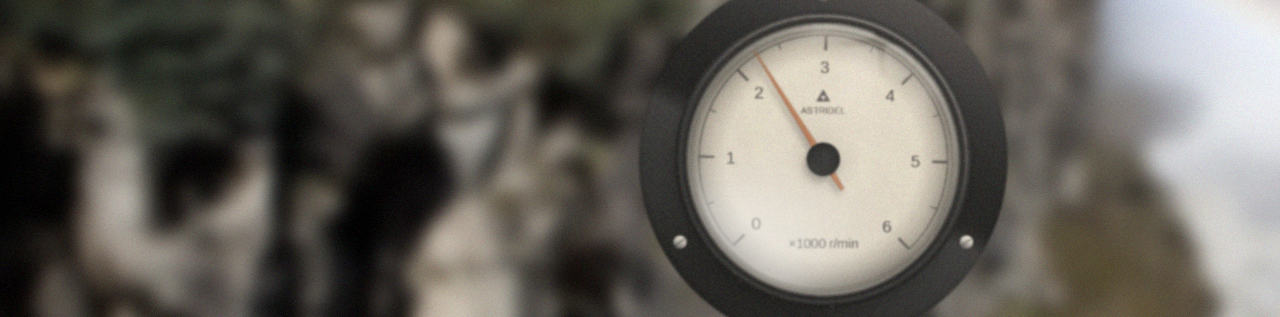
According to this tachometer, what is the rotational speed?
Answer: 2250 rpm
